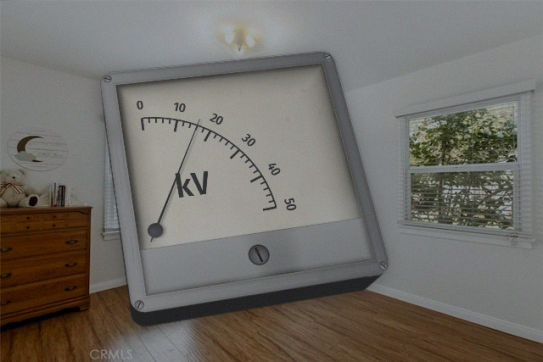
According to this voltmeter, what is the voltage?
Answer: 16 kV
